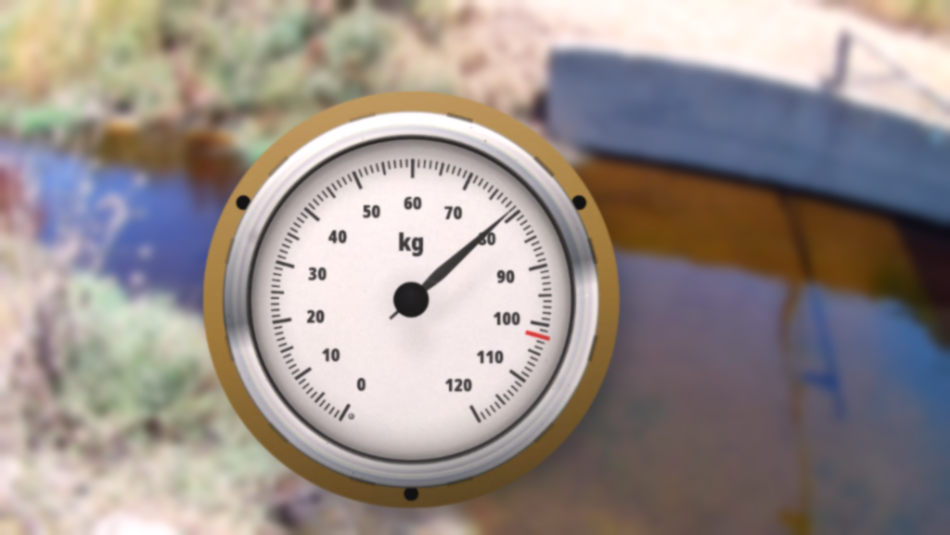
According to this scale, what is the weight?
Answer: 79 kg
